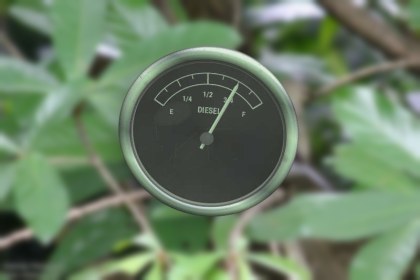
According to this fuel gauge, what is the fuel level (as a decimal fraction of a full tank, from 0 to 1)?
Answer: 0.75
